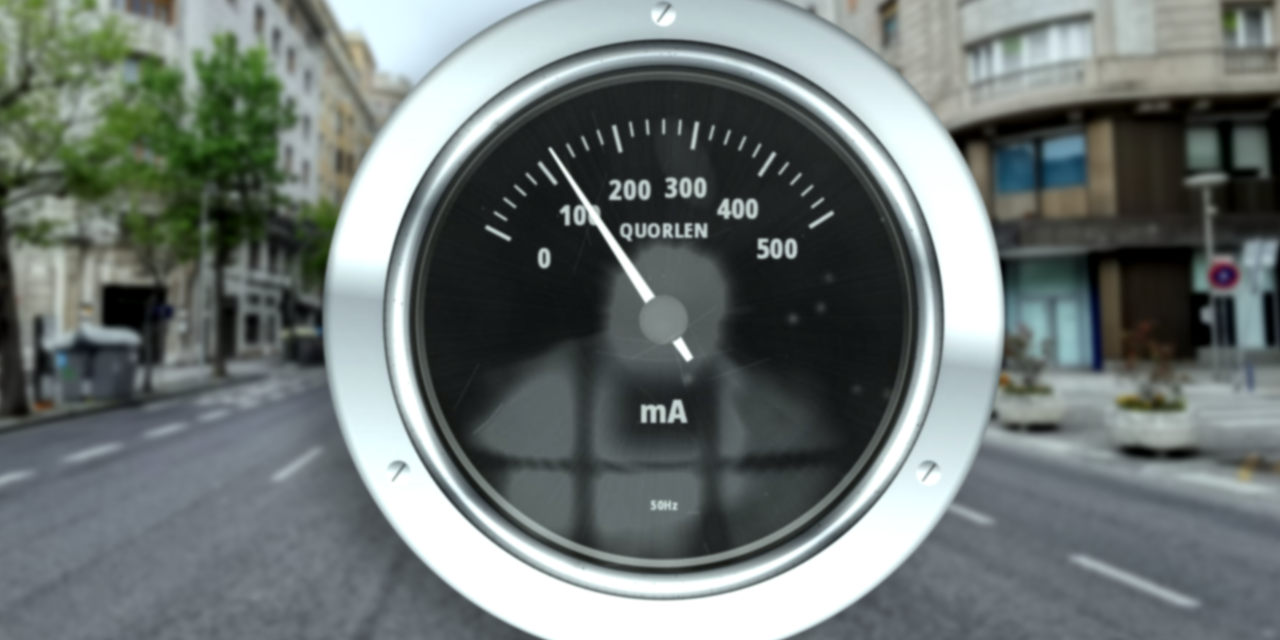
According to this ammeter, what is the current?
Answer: 120 mA
